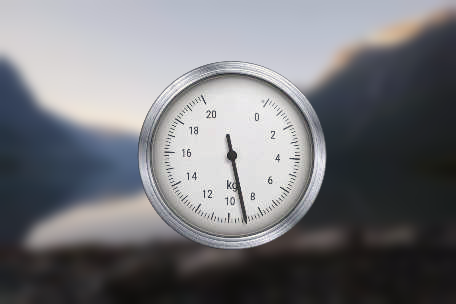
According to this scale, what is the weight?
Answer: 9 kg
